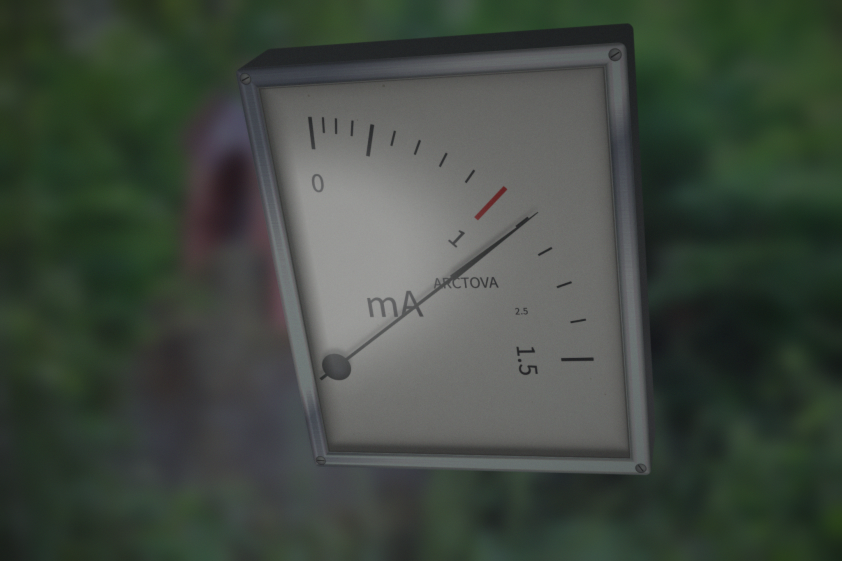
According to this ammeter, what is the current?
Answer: 1.1 mA
